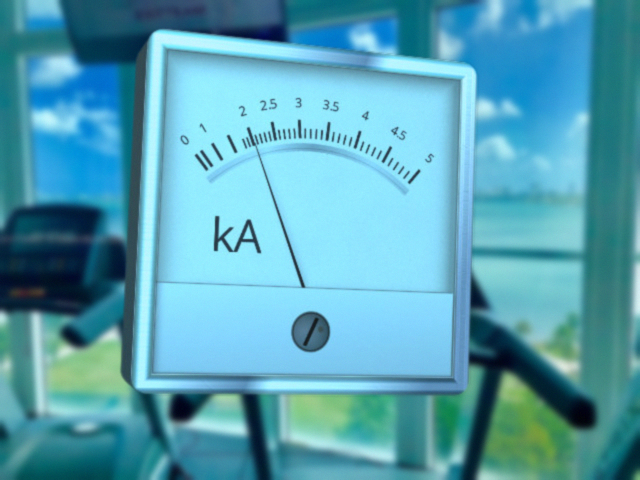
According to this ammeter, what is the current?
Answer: 2 kA
